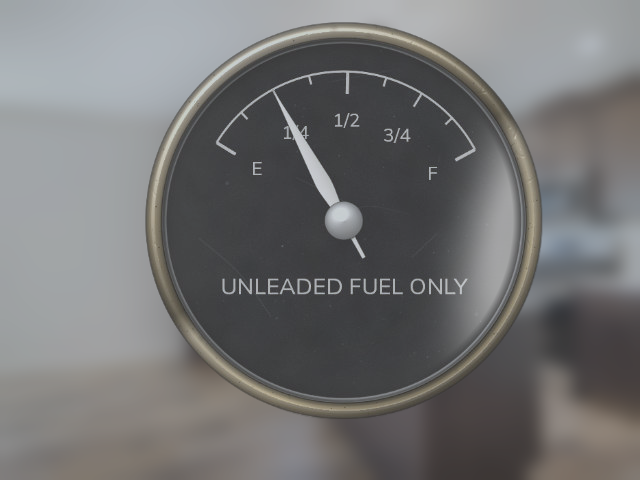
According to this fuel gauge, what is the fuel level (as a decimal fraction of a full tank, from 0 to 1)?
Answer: 0.25
